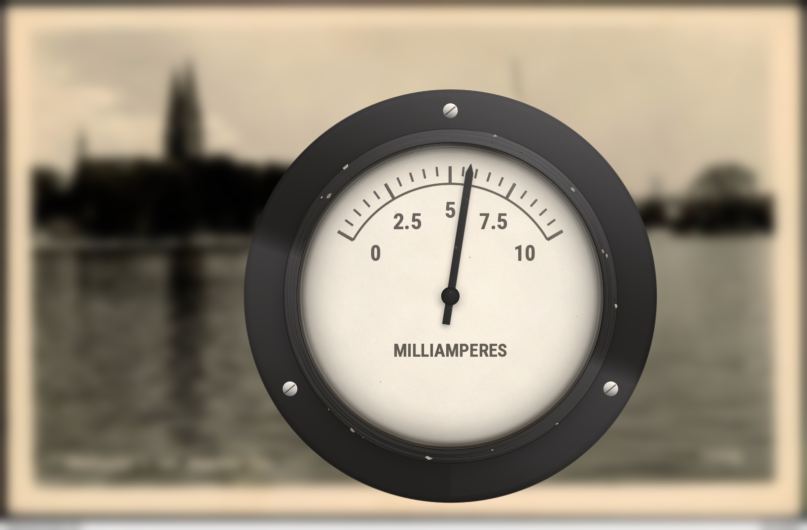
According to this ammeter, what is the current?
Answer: 5.75 mA
